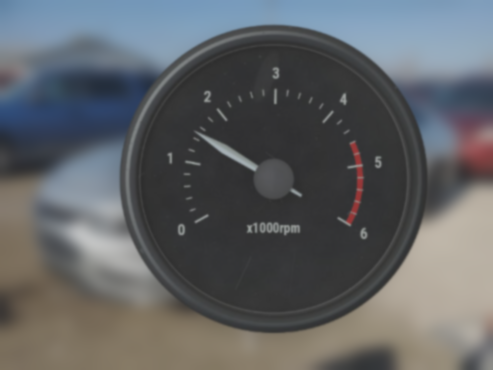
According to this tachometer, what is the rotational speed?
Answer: 1500 rpm
